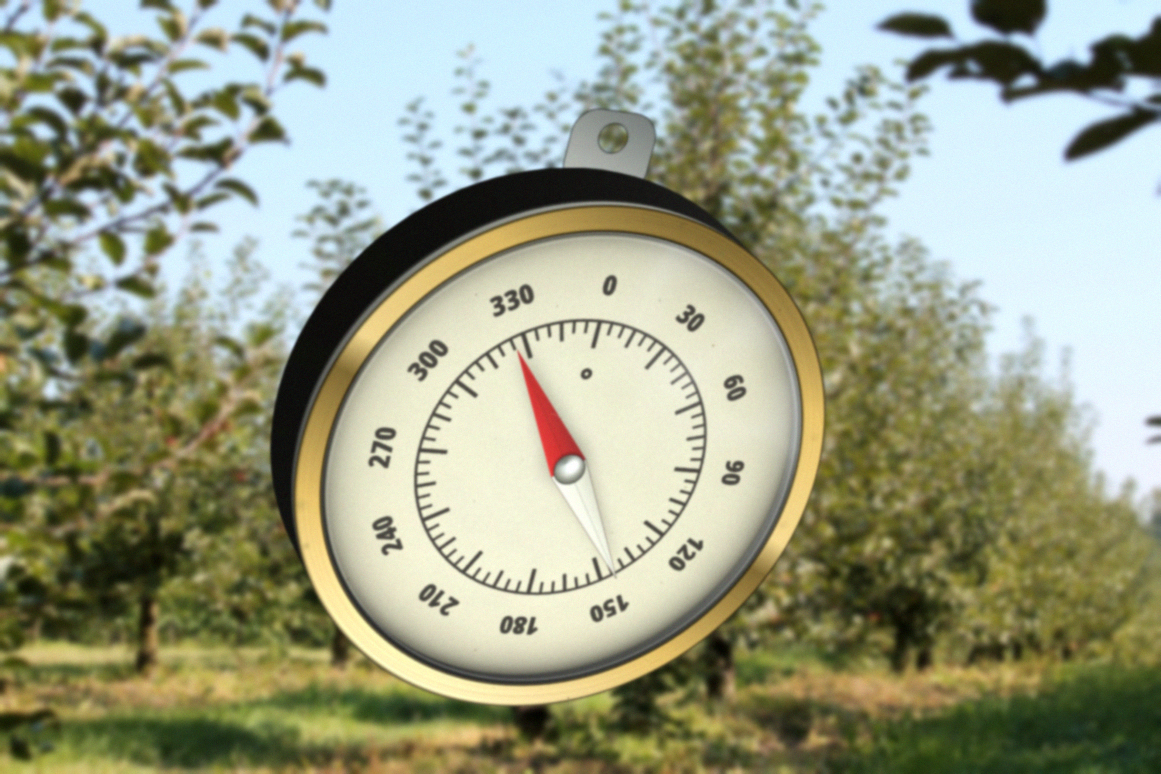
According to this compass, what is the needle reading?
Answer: 325 °
